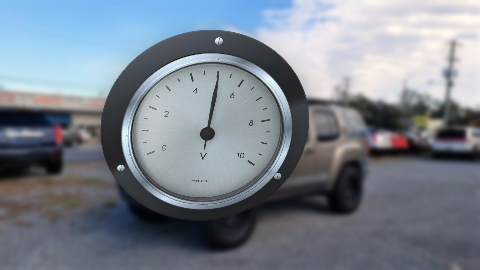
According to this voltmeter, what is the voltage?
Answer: 5 V
